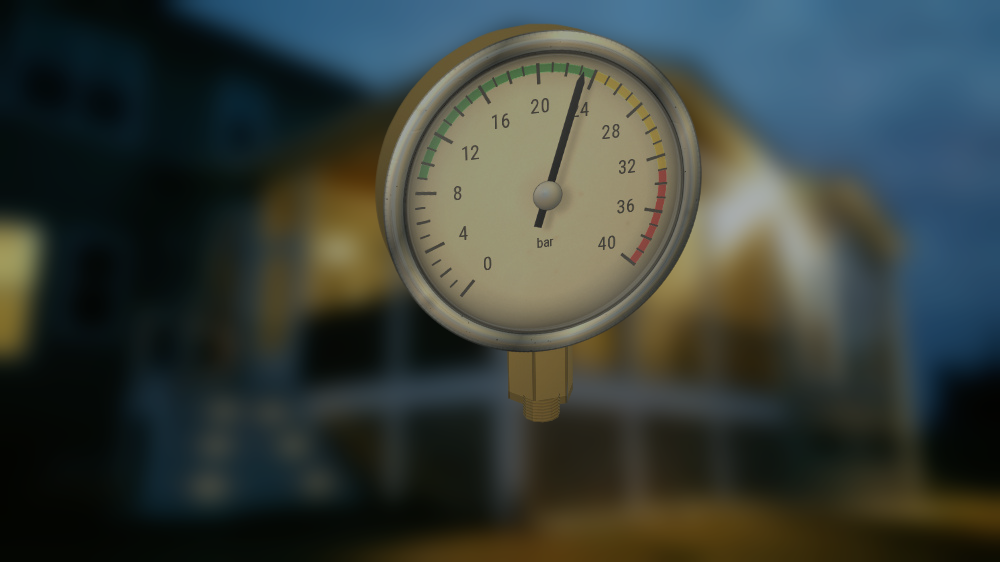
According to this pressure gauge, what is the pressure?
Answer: 23 bar
